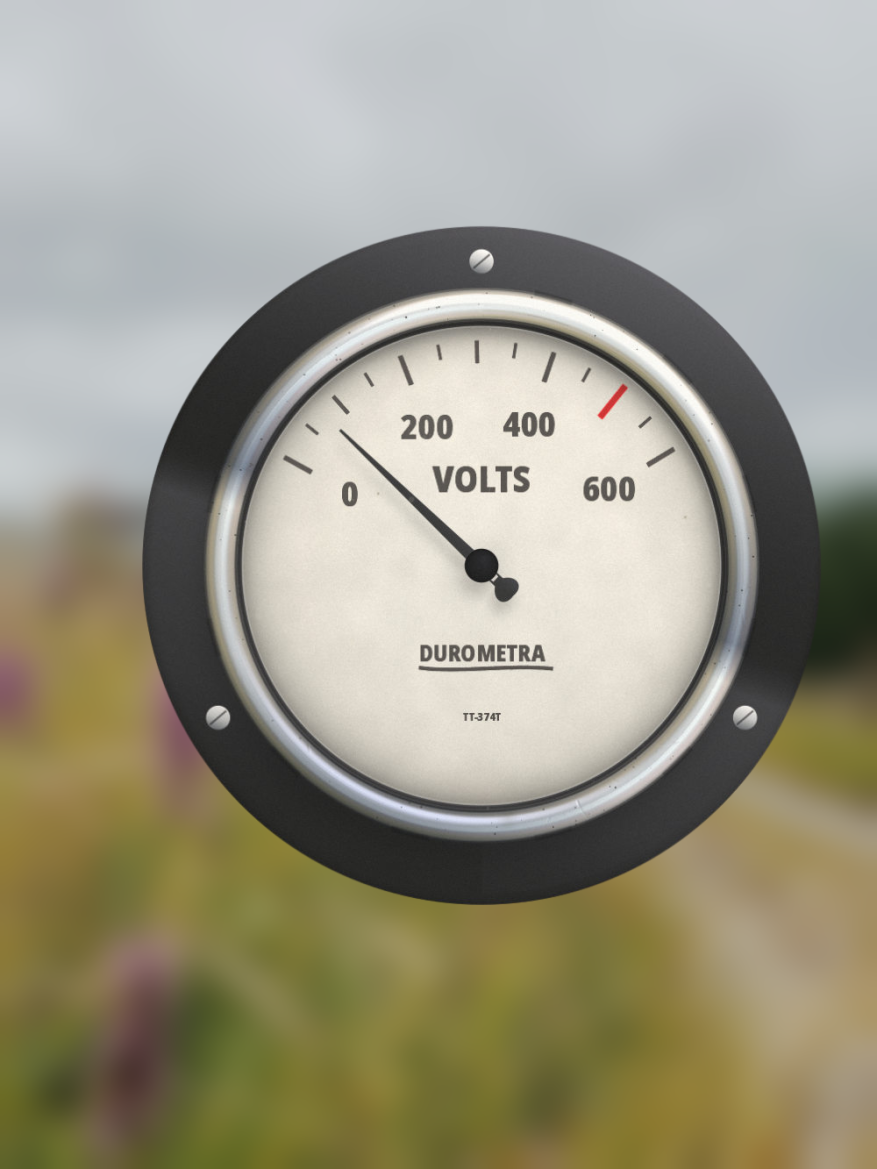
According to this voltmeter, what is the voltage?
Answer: 75 V
